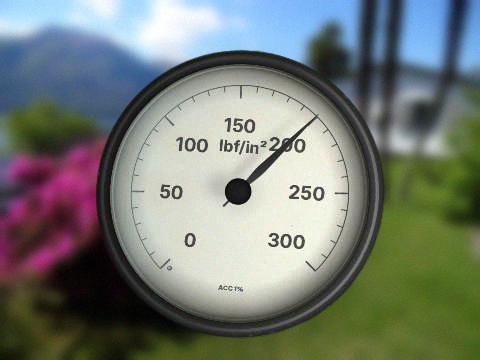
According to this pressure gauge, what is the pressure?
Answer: 200 psi
